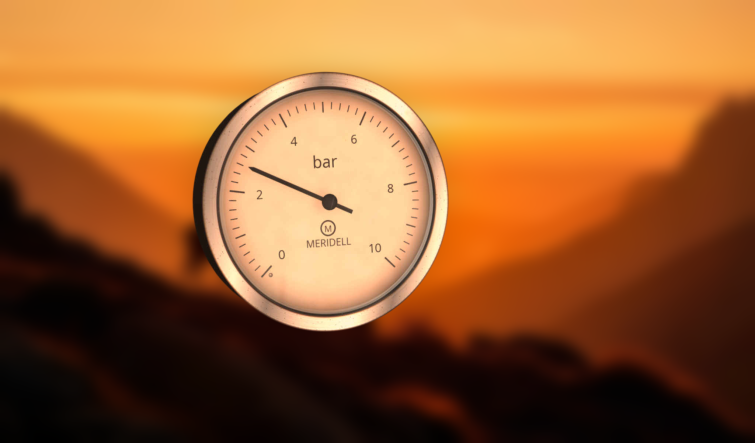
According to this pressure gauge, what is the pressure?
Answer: 2.6 bar
